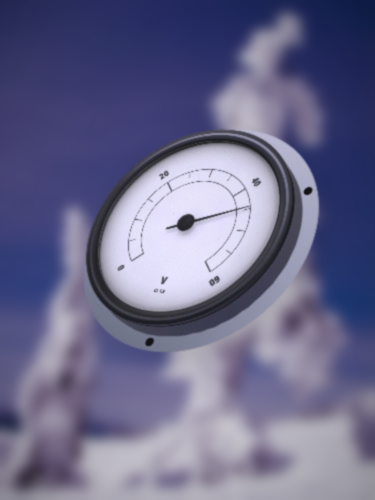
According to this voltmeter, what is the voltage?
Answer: 45 V
